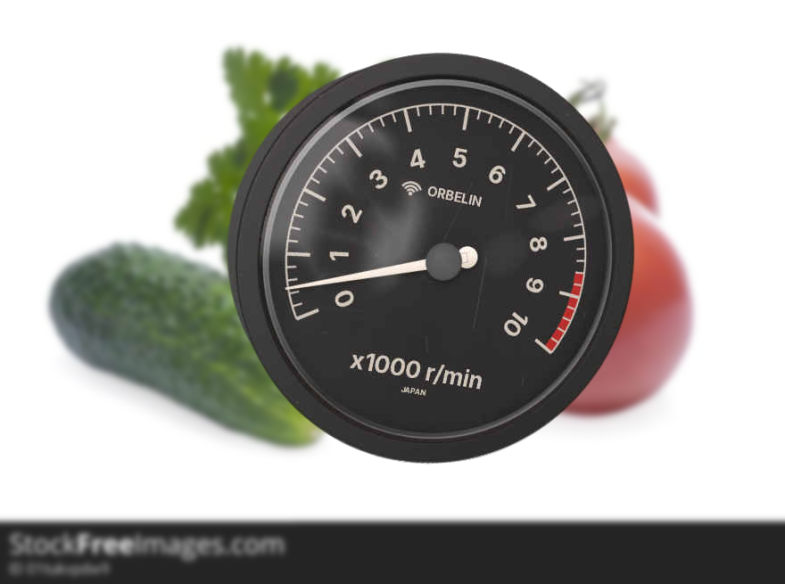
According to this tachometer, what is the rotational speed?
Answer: 500 rpm
